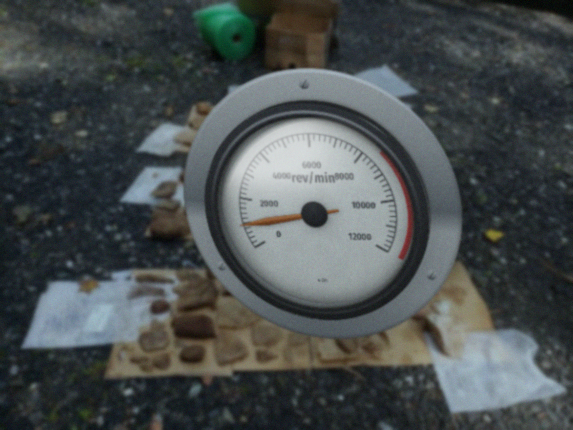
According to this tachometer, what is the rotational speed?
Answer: 1000 rpm
